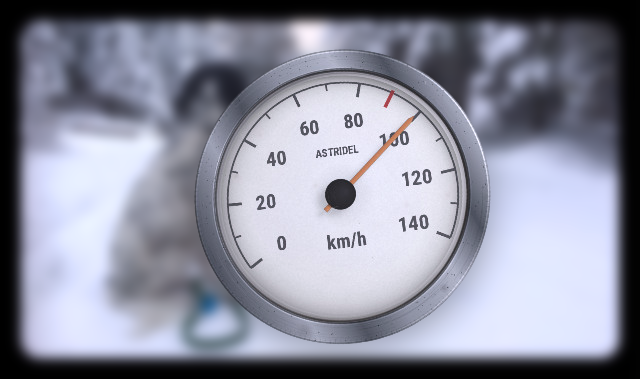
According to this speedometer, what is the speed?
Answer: 100 km/h
